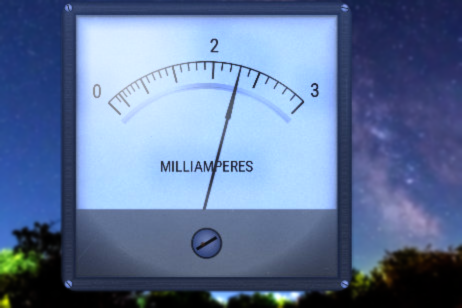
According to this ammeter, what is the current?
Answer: 2.3 mA
